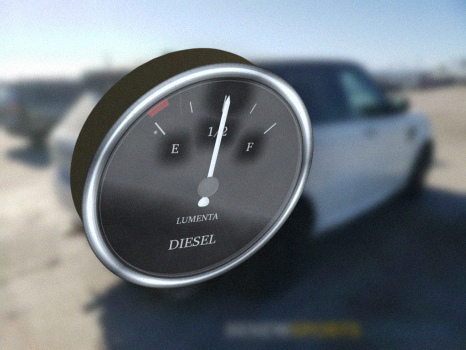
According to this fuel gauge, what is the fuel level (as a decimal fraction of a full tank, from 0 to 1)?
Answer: 0.5
